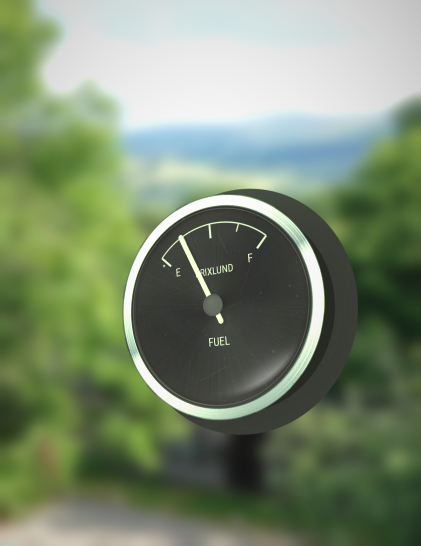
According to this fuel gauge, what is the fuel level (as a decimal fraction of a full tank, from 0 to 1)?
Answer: 0.25
